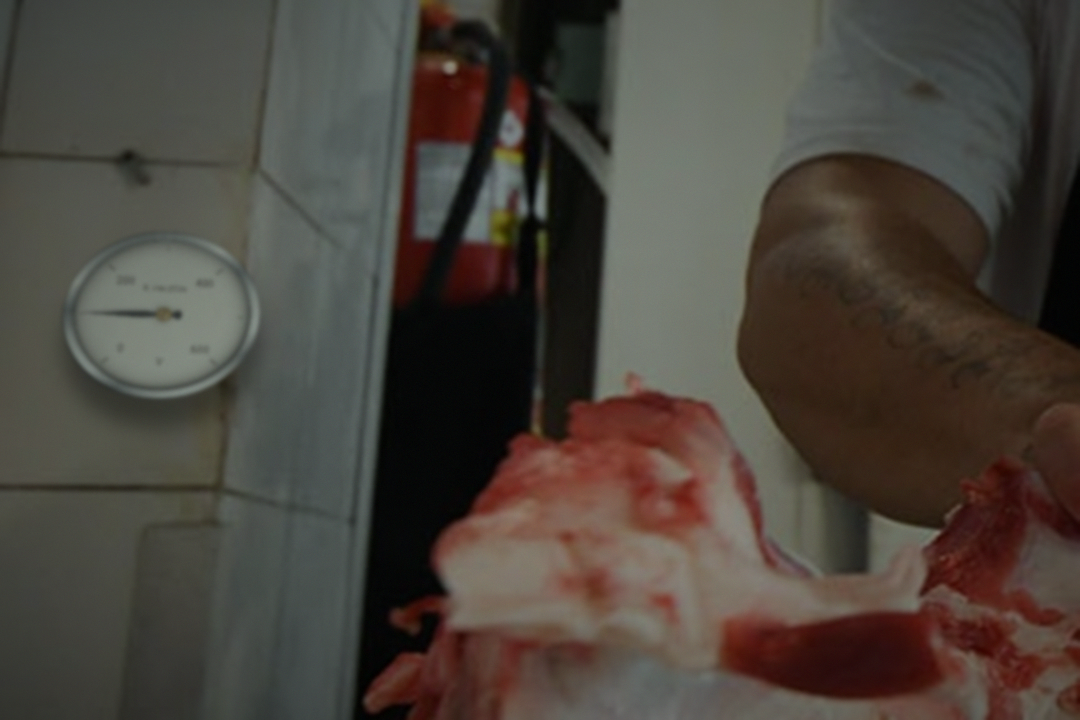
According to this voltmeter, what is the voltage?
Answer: 100 V
